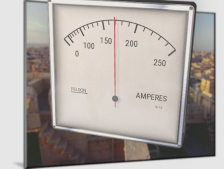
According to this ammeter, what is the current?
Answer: 170 A
